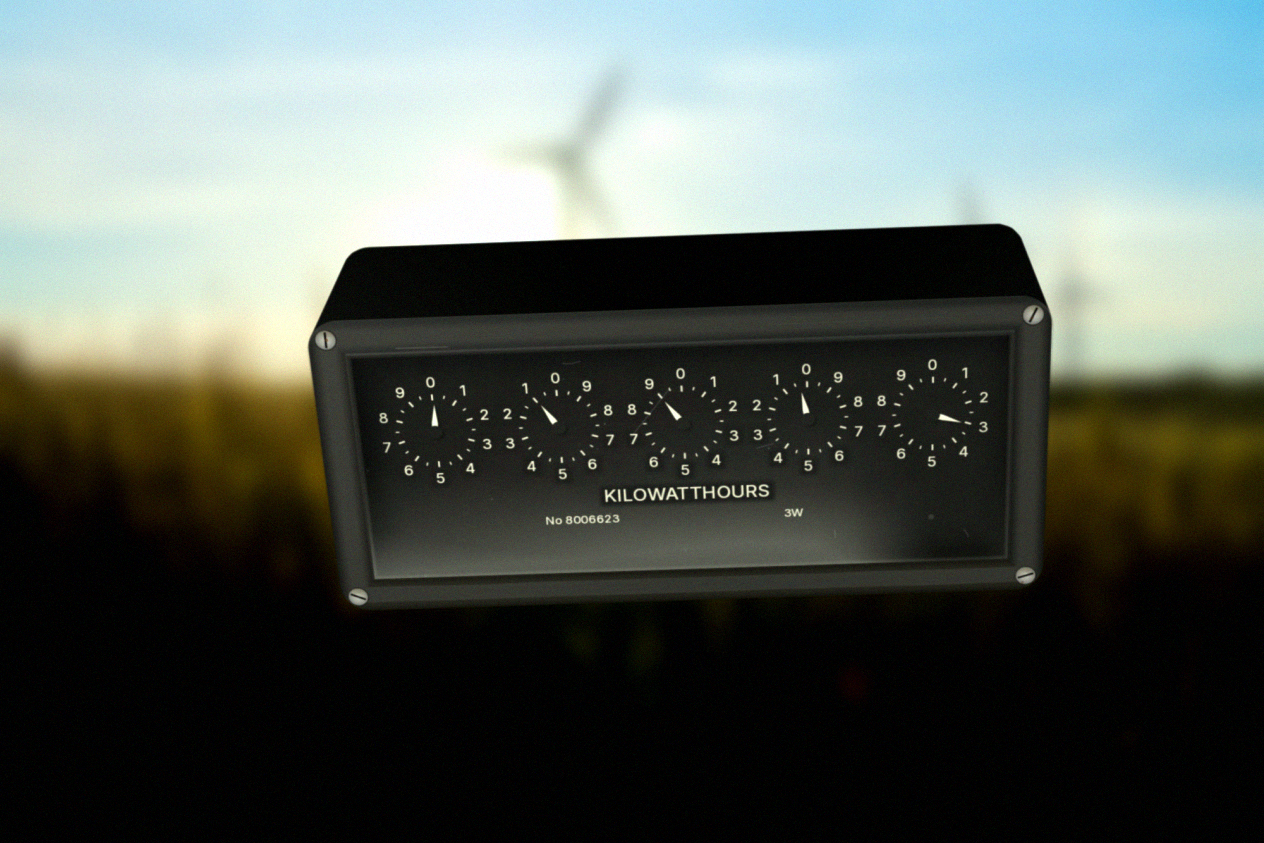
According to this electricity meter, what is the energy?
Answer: 903 kWh
